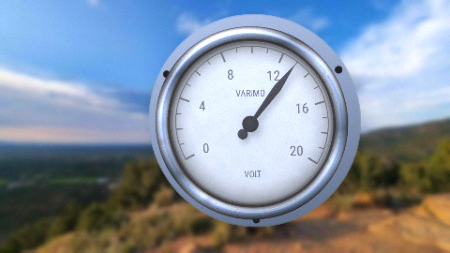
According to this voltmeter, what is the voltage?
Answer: 13 V
